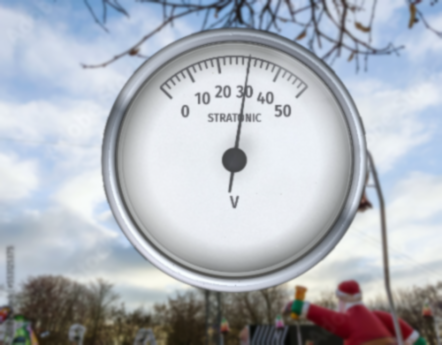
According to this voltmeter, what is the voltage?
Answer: 30 V
